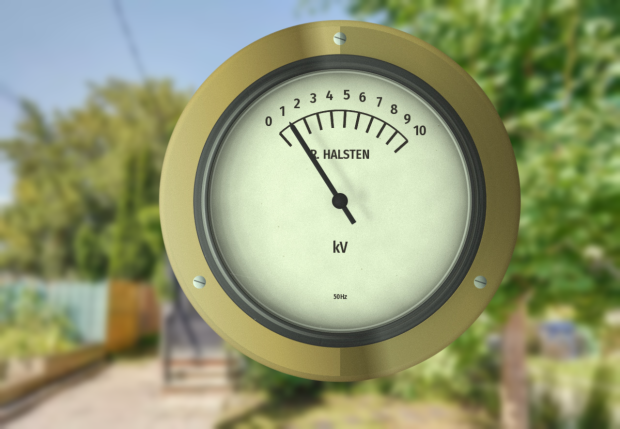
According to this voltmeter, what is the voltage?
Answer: 1 kV
